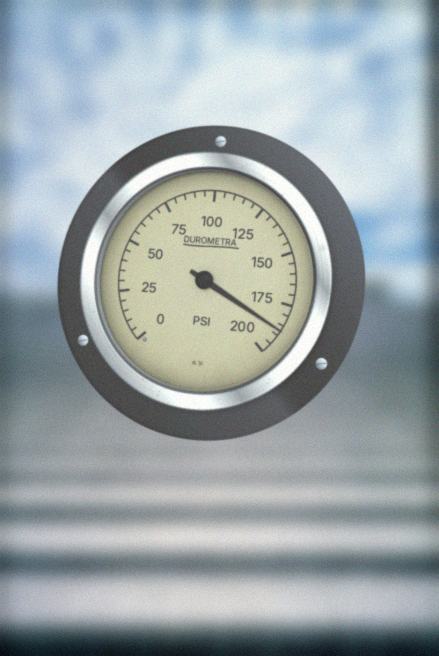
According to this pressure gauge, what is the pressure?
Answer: 187.5 psi
